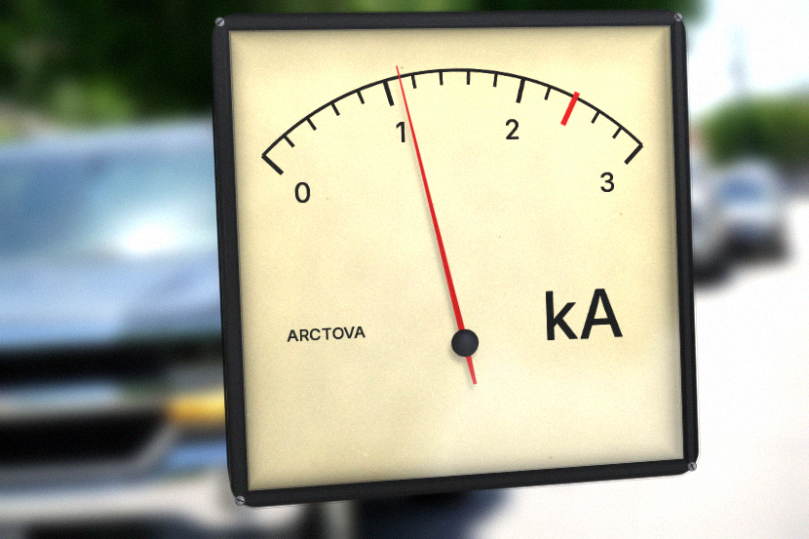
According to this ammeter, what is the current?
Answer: 1.1 kA
